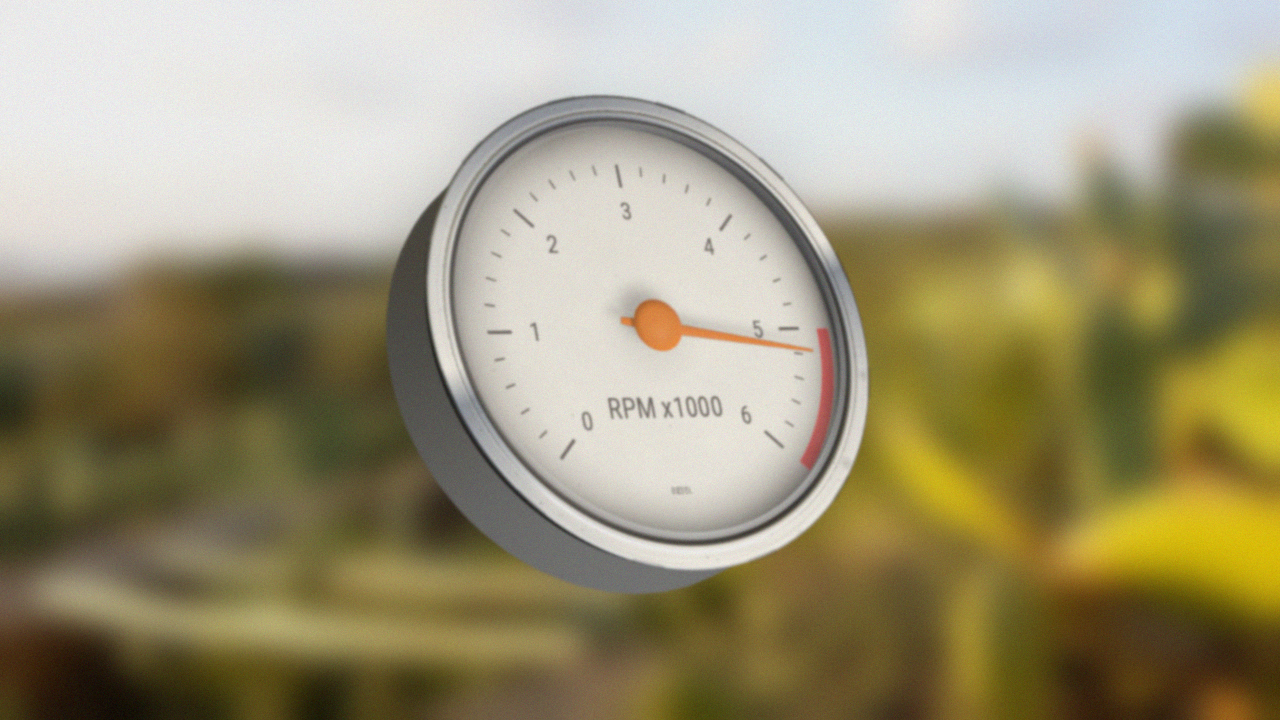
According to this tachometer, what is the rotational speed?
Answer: 5200 rpm
